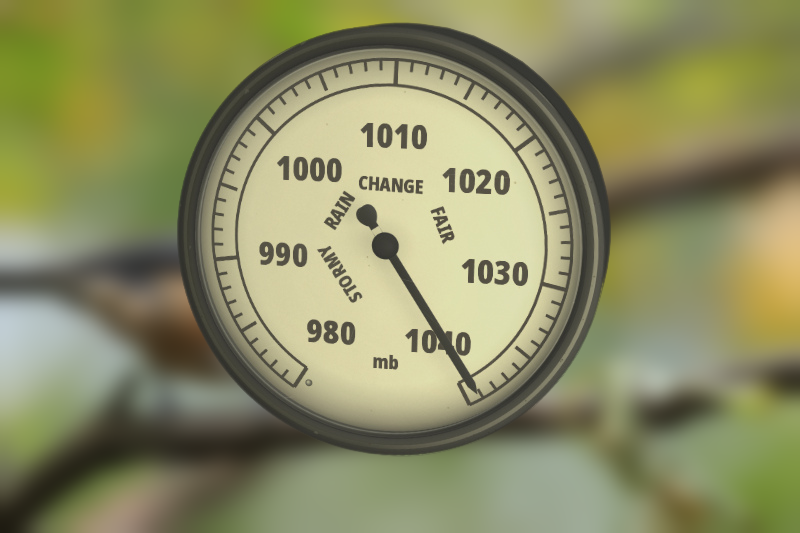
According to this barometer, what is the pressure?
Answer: 1039 mbar
